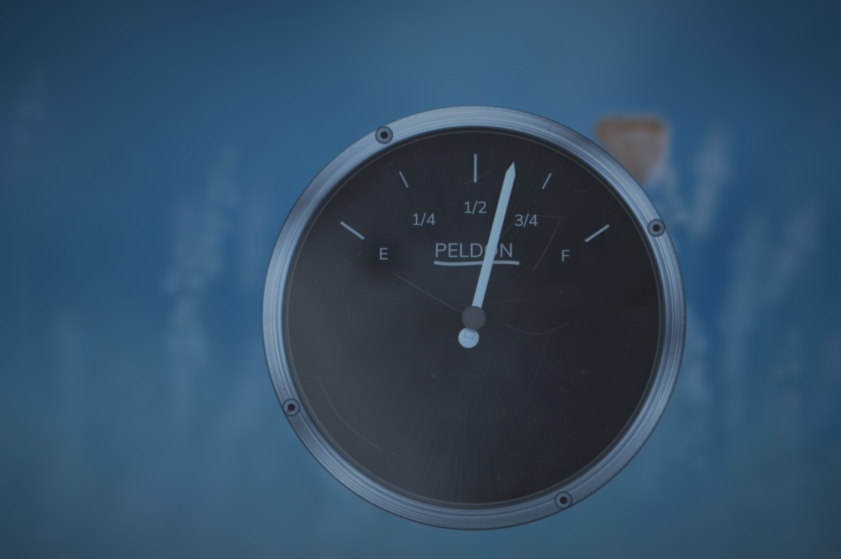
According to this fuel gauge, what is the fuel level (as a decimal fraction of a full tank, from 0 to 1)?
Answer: 0.625
